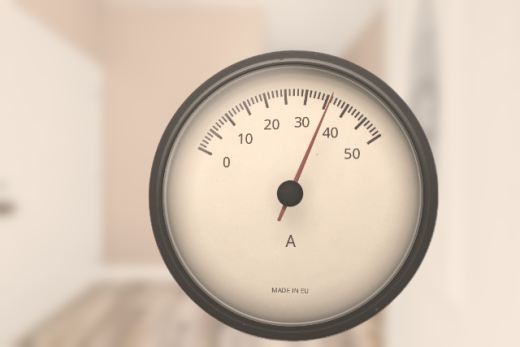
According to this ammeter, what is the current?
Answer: 36 A
